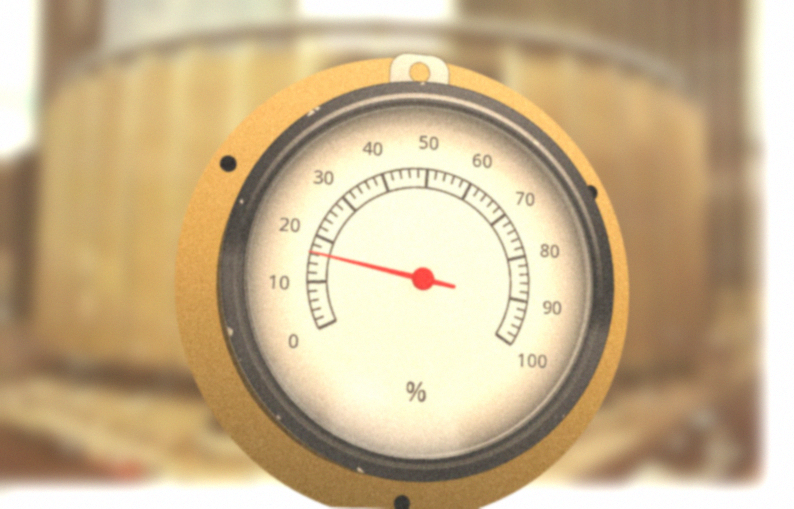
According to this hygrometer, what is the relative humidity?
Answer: 16 %
